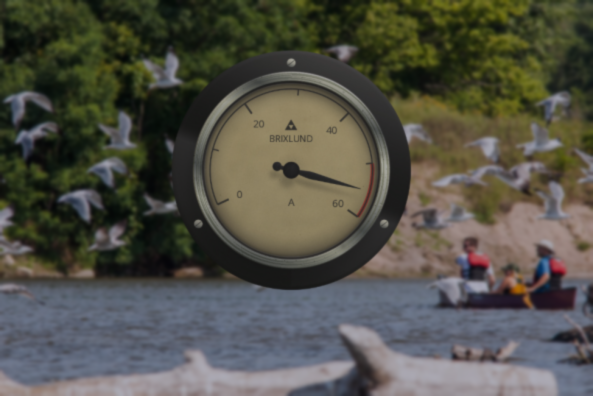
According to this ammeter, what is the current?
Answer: 55 A
